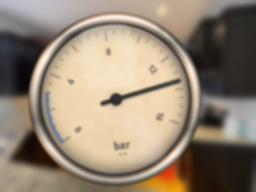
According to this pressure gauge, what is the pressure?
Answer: 13.5 bar
